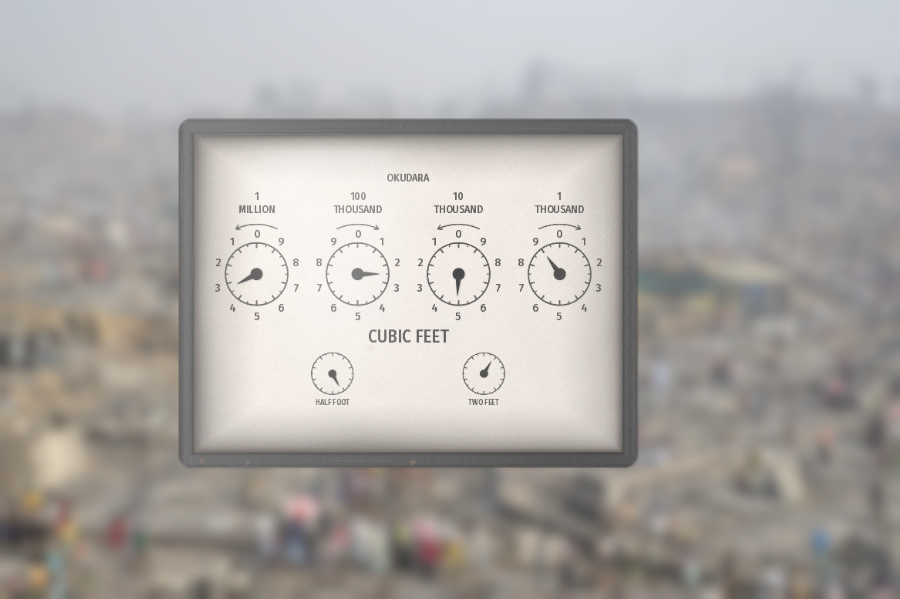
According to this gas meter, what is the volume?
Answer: 324900 ft³
